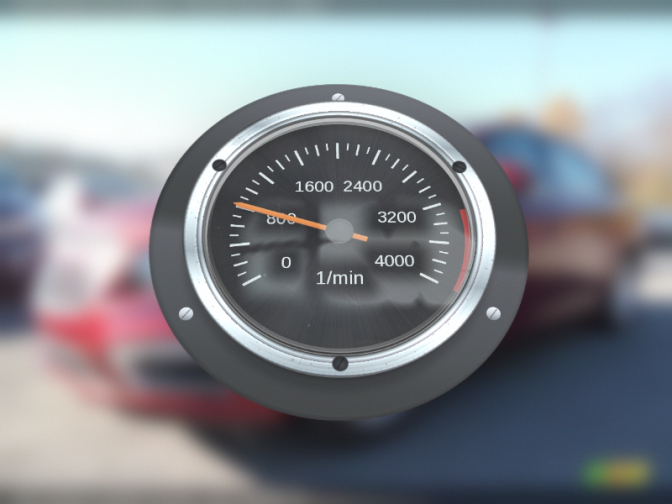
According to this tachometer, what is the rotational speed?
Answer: 800 rpm
